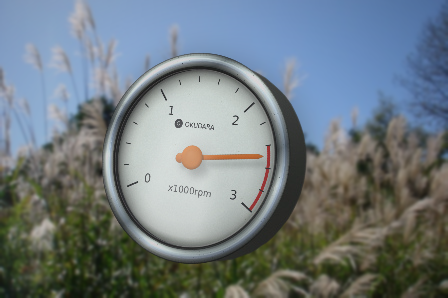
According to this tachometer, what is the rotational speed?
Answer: 2500 rpm
